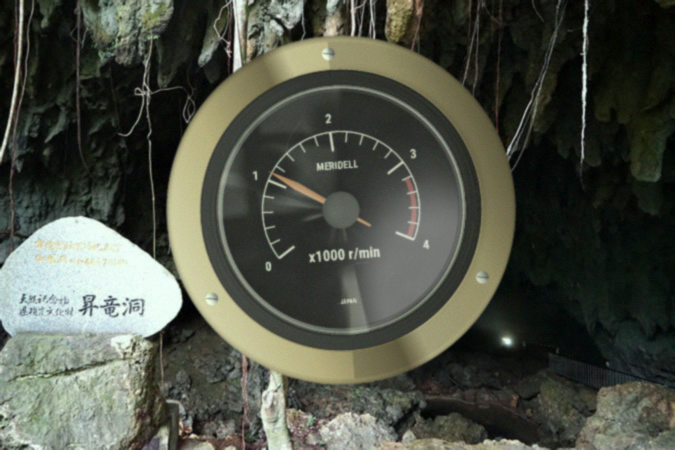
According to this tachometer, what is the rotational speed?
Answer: 1100 rpm
